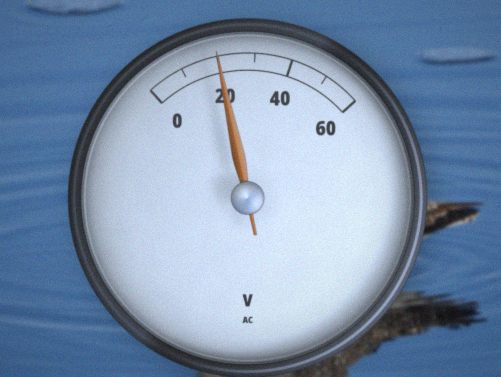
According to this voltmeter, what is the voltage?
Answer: 20 V
